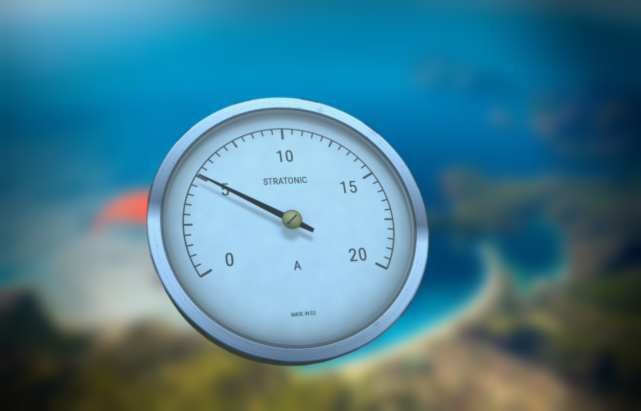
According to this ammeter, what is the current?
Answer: 5 A
